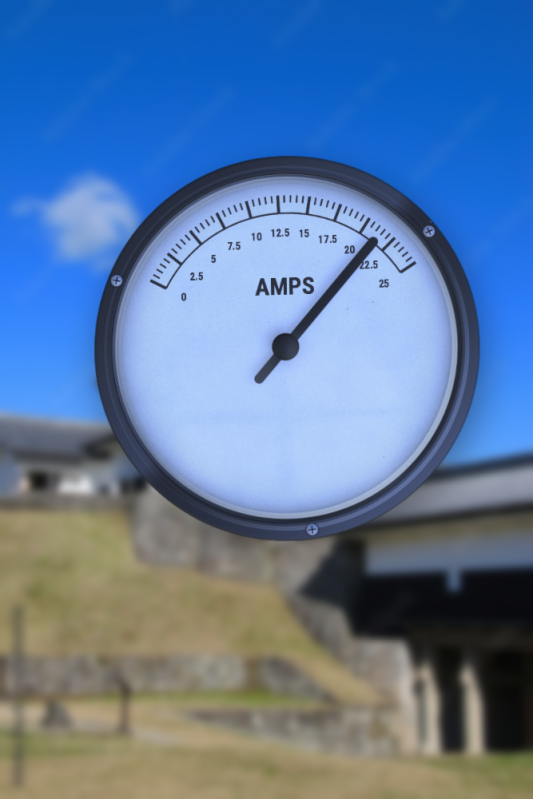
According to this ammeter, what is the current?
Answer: 21.5 A
